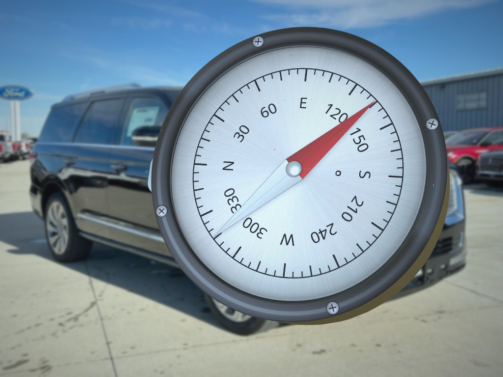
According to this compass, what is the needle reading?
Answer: 135 °
